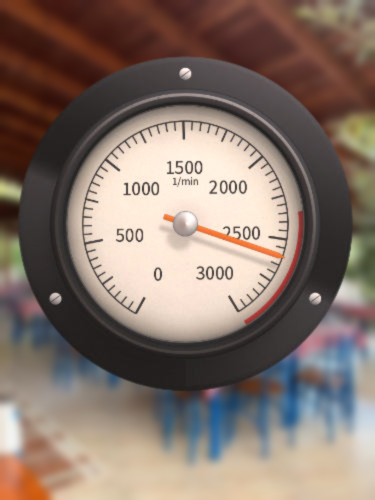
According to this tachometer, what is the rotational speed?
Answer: 2600 rpm
